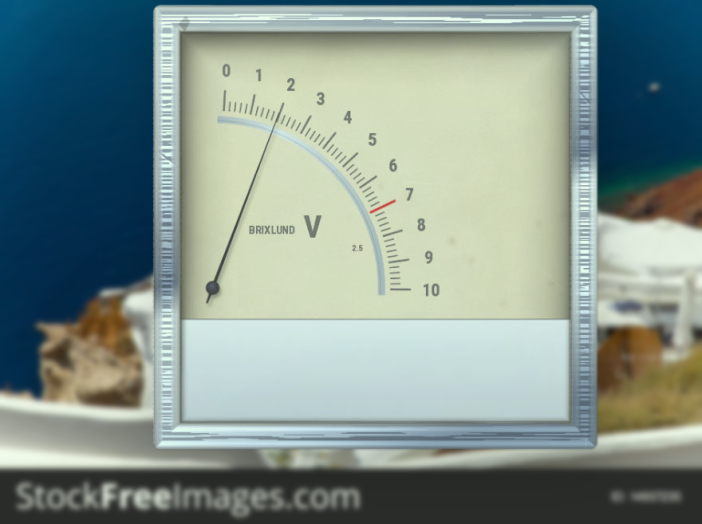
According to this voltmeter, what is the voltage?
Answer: 2 V
